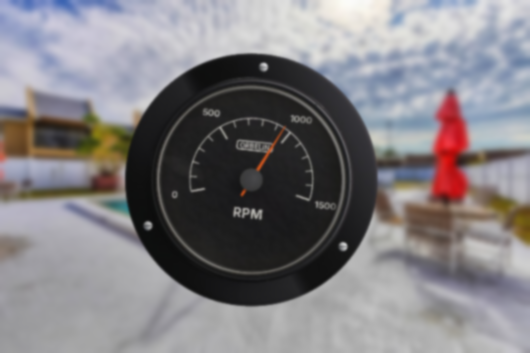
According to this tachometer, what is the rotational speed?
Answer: 950 rpm
